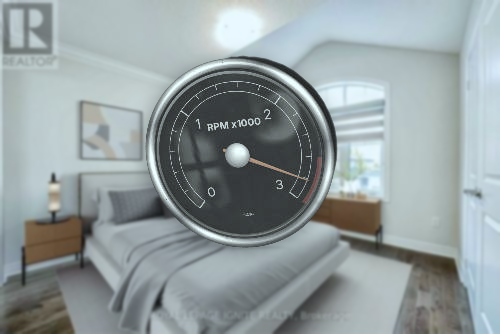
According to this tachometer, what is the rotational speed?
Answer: 2800 rpm
